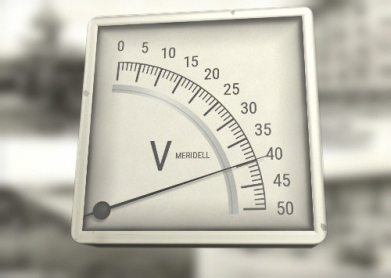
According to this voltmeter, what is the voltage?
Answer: 40 V
